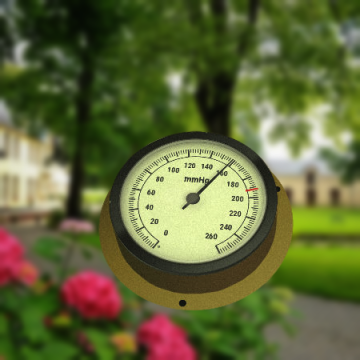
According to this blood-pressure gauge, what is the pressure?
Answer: 160 mmHg
